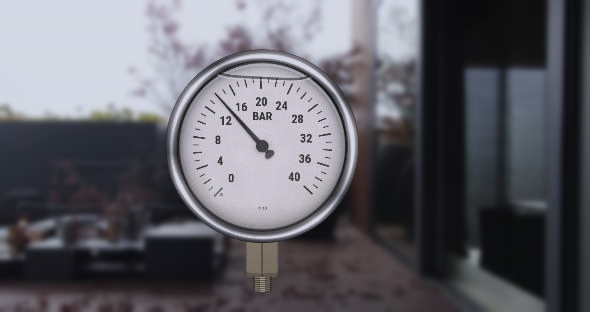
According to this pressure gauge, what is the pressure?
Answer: 14 bar
